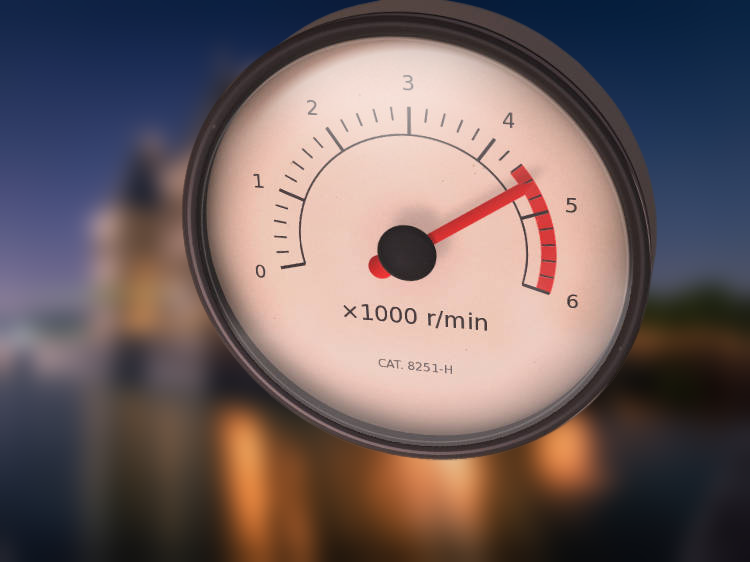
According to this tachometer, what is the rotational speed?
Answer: 4600 rpm
